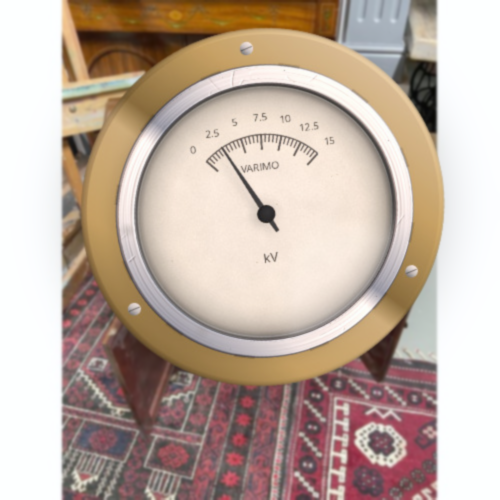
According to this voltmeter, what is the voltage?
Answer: 2.5 kV
